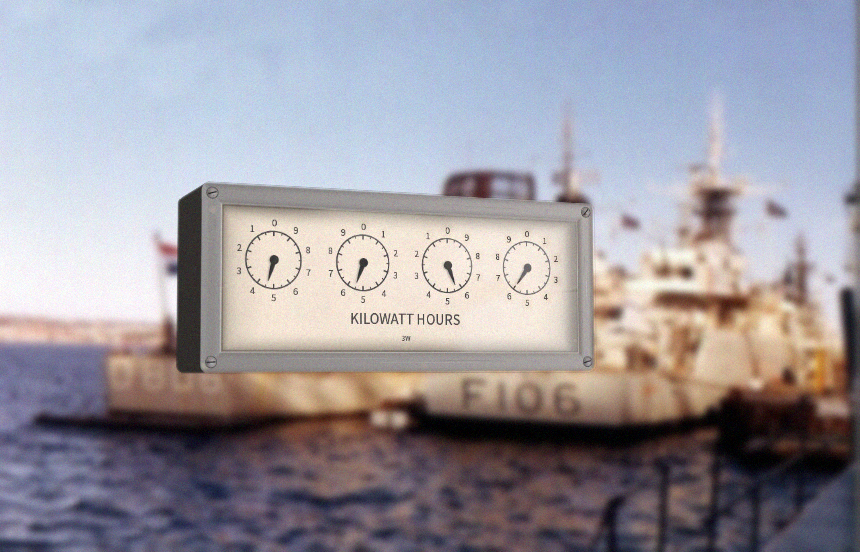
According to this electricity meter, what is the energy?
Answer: 4556 kWh
